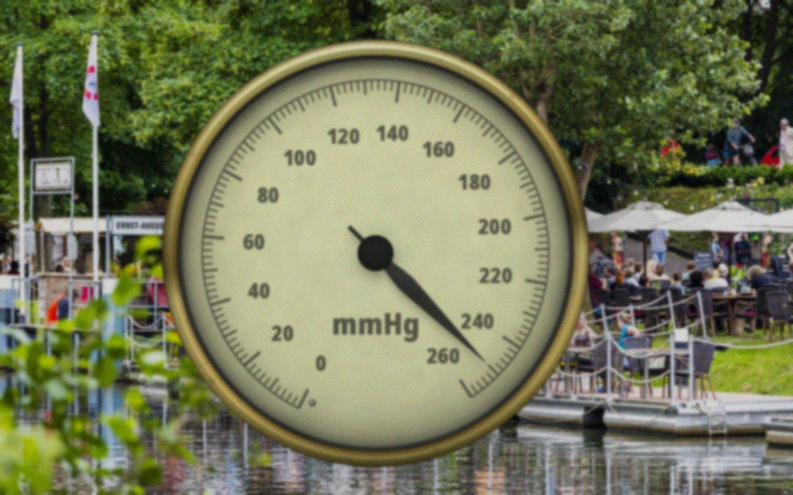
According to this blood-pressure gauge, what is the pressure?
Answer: 250 mmHg
